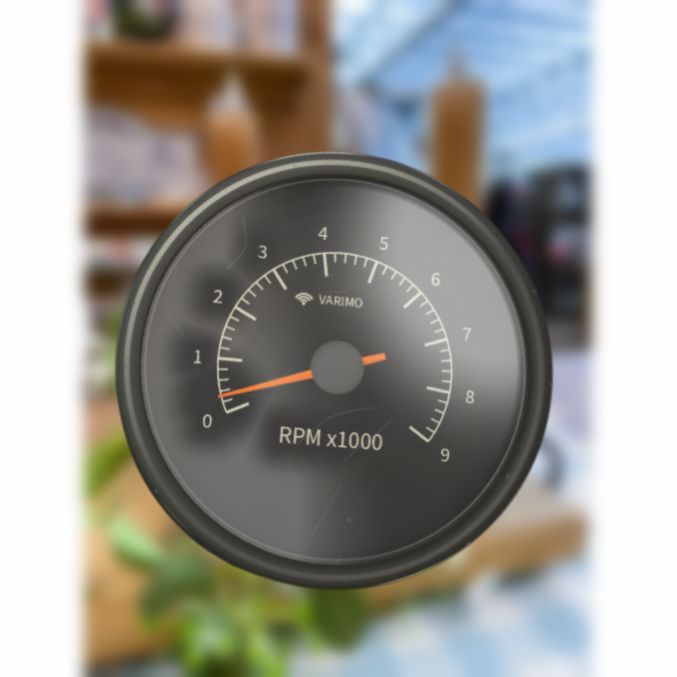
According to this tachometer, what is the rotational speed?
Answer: 300 rpm
